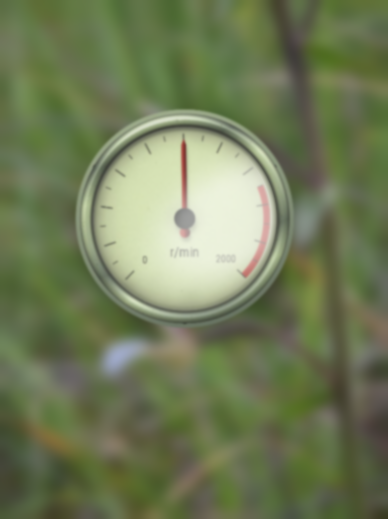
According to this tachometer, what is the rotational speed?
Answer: 1000 rpm
